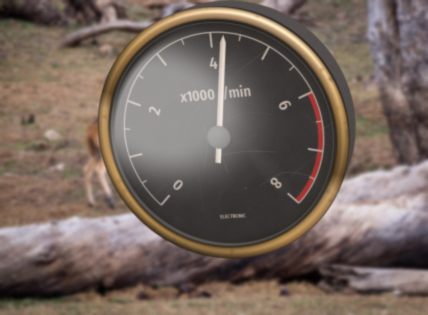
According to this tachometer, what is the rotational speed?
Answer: 4250 rpm
